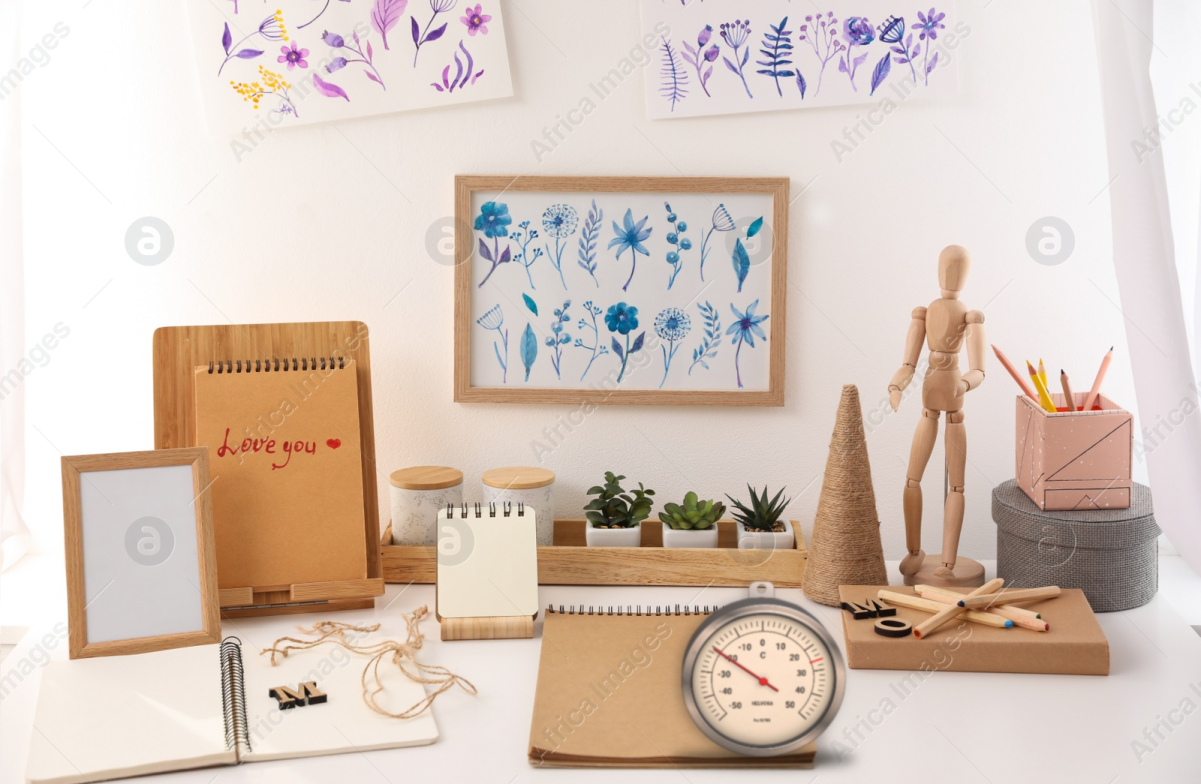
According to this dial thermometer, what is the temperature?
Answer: -20 °C
